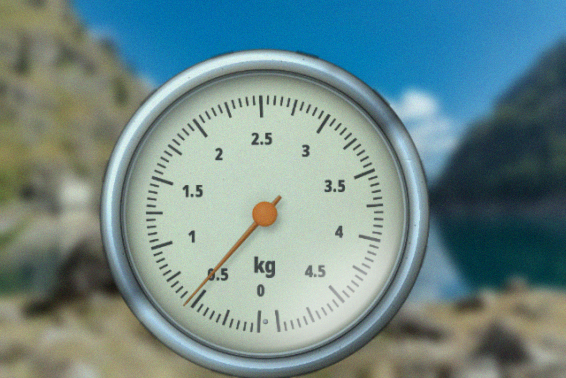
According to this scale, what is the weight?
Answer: 0.55 kg
